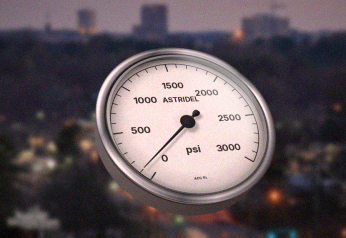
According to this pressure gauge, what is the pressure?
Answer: 100 psi
